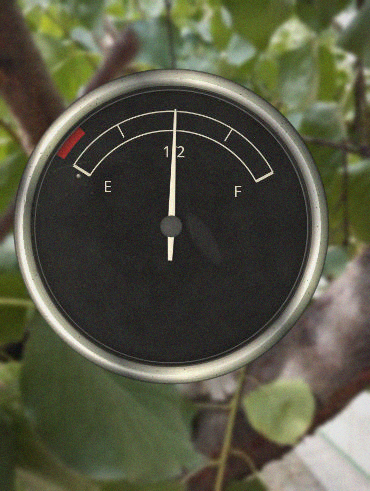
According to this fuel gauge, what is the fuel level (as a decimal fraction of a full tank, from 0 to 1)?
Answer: 0.5
